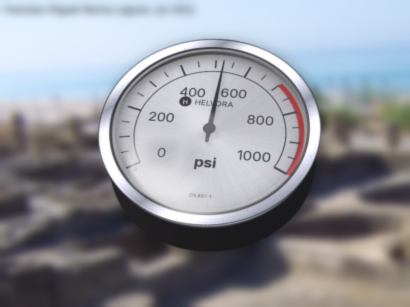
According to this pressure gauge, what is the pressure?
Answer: 525 psi
